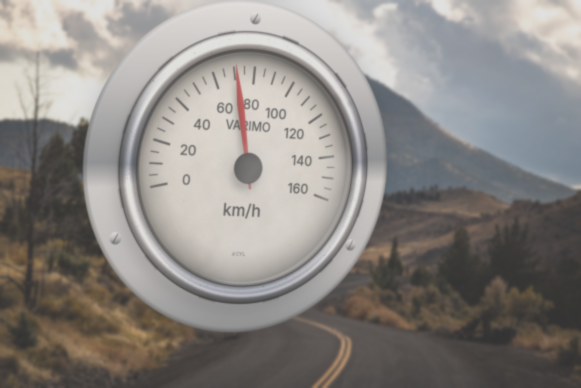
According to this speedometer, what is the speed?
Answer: 70 km/h
